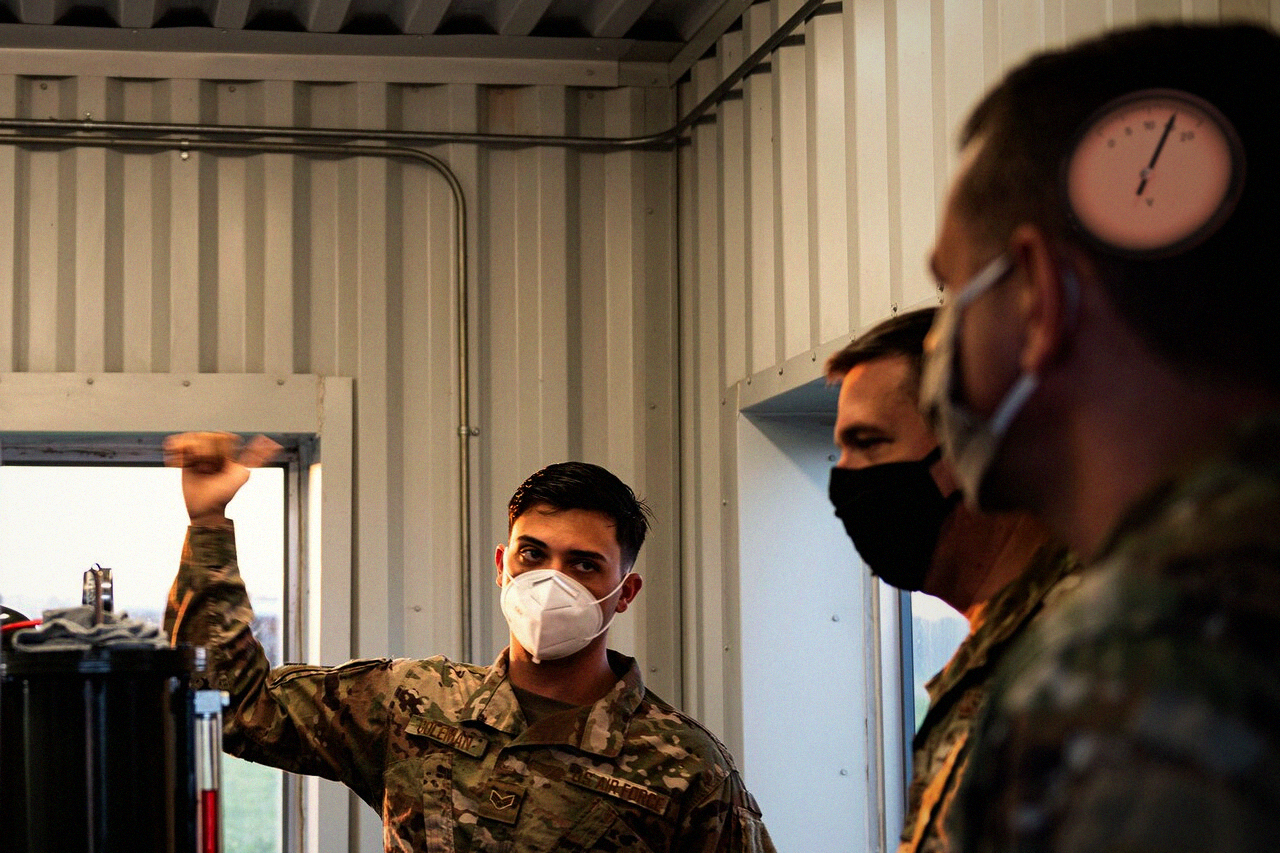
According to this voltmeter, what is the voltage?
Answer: 15 V
